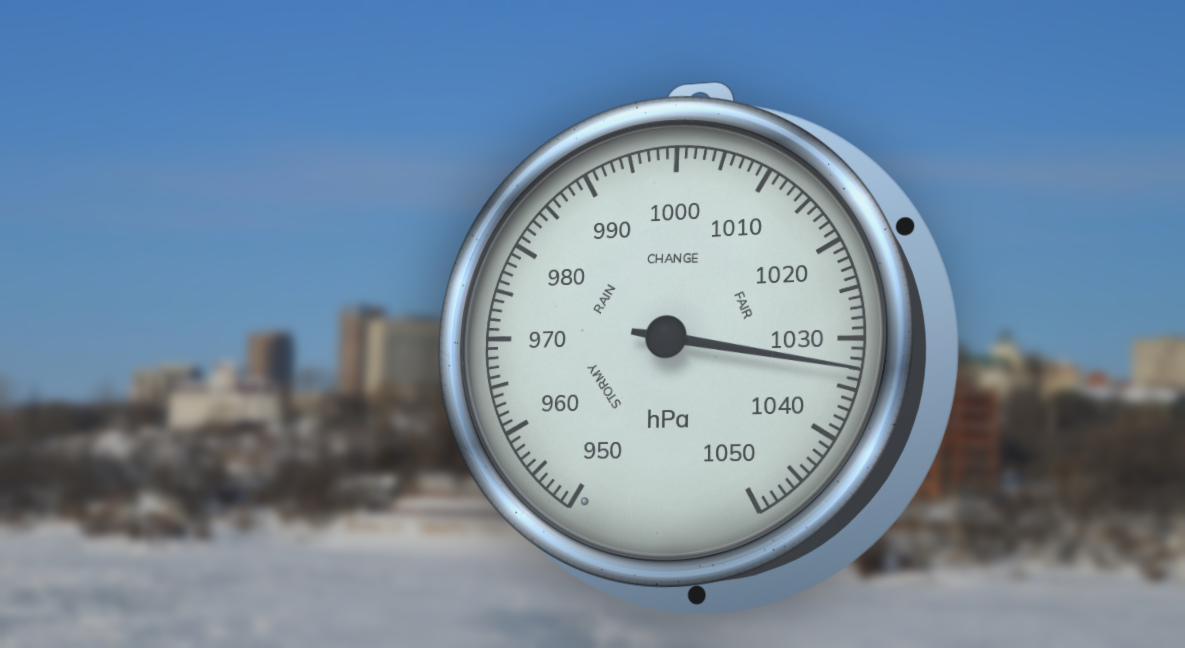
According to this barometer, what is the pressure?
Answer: 1033 hPa
